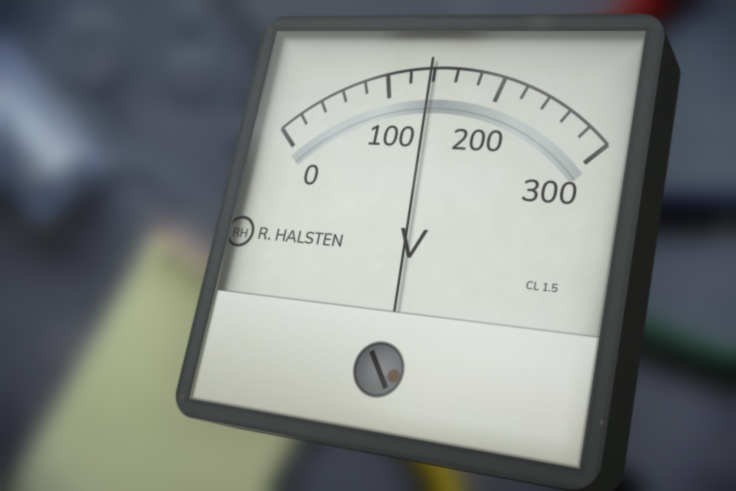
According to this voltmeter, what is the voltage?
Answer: 140 V
